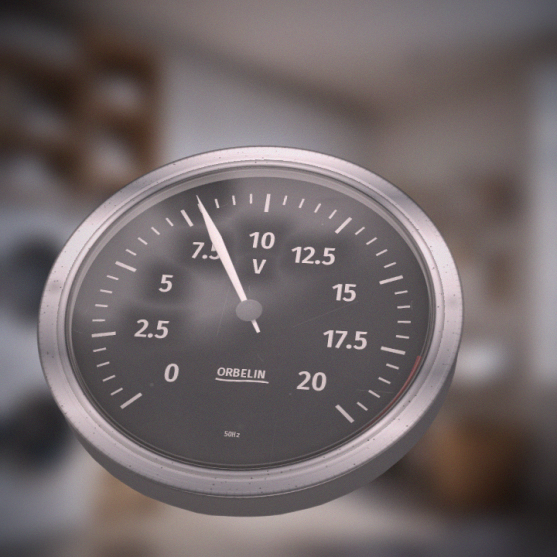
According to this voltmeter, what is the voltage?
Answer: 8 V
